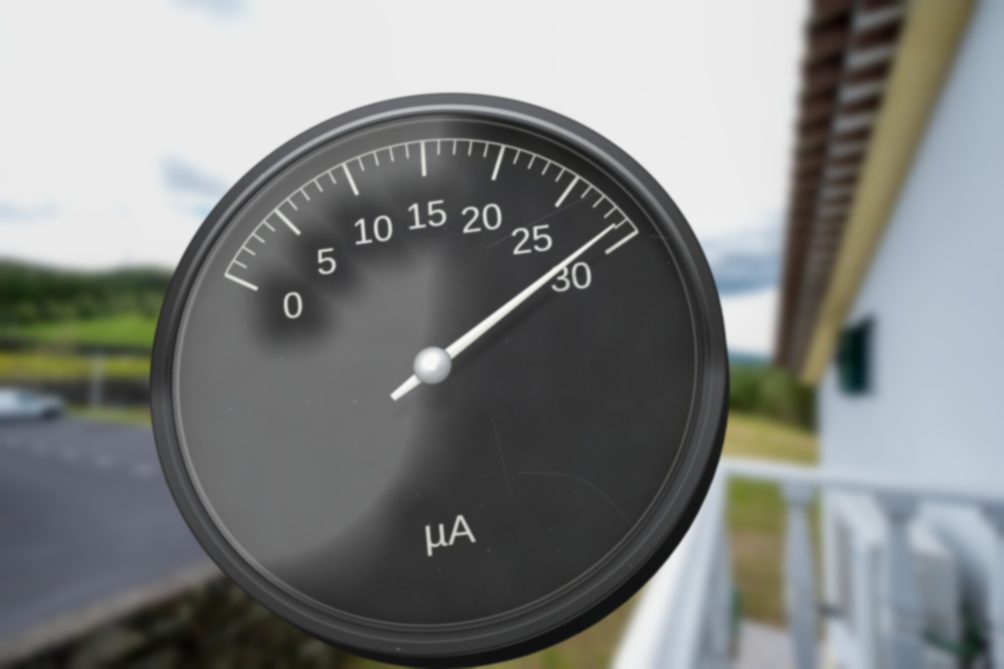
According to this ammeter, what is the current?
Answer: 29 µA
